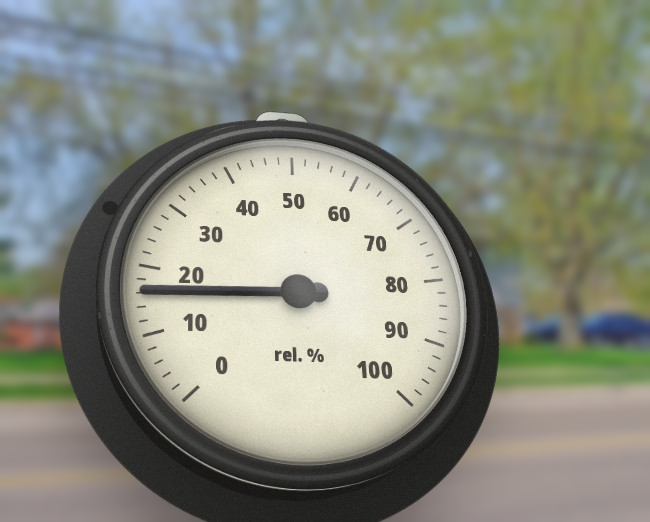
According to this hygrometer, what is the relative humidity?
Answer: 16 %
